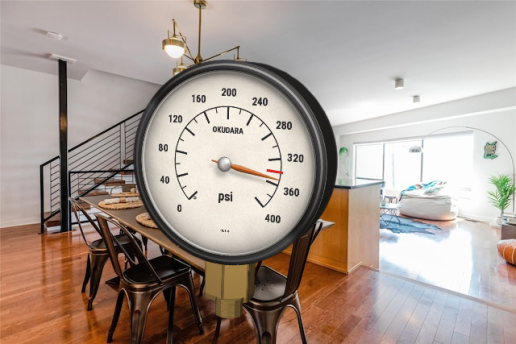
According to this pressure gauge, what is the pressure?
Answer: 350 psi
